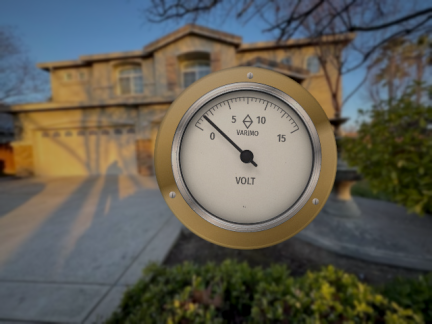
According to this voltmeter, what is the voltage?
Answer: 1.5 V
